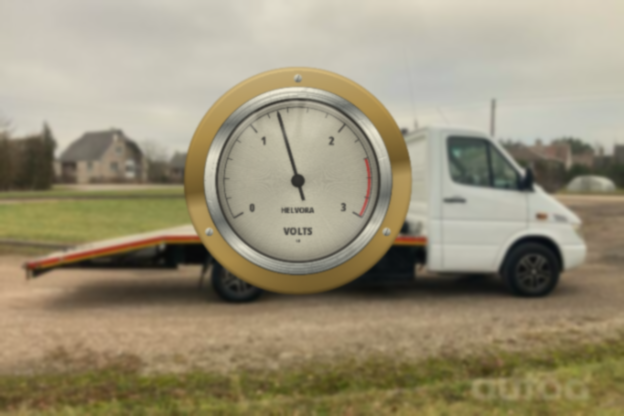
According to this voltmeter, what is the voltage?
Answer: 1.3 V
